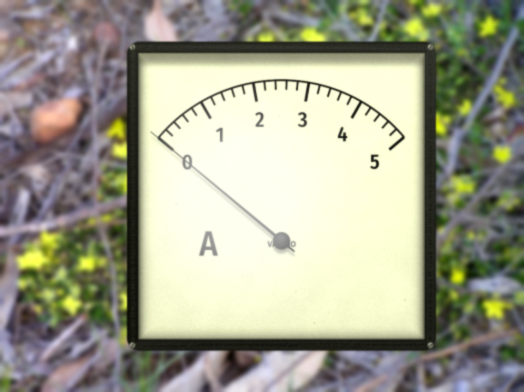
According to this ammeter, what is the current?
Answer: 0 A
